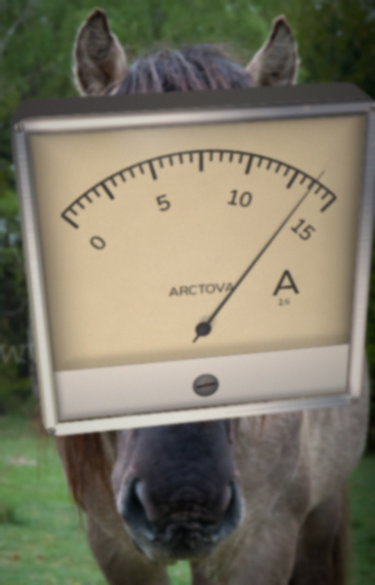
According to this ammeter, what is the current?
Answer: 13.5 A
